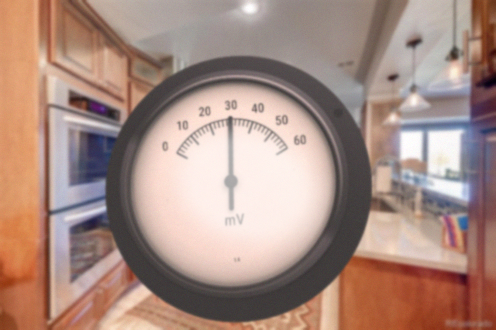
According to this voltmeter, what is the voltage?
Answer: 30 mV
